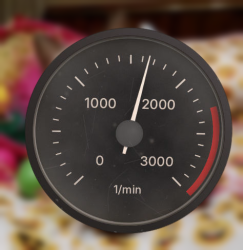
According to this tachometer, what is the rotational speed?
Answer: 1650 rpm
